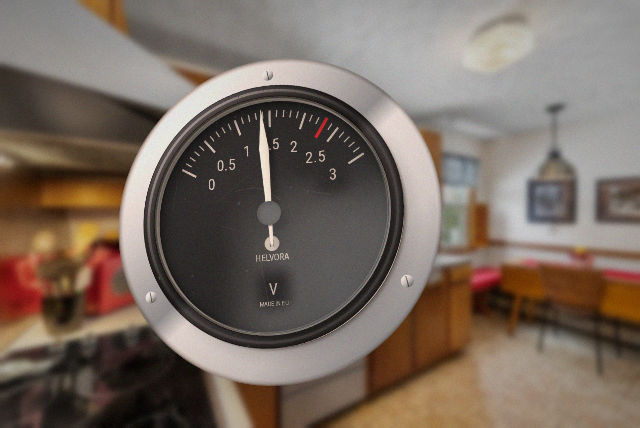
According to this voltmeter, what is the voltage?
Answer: 1.4 V
